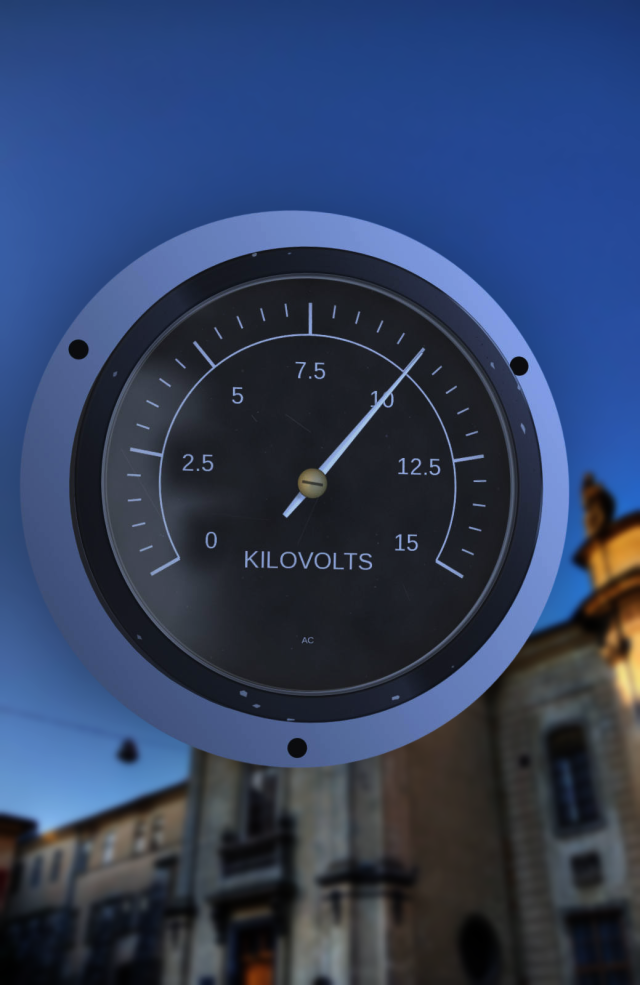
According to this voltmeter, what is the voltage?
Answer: 10 kV
